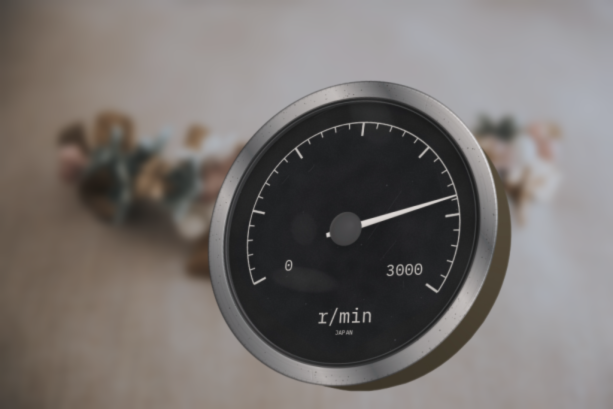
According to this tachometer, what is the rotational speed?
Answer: 2400 rpm
